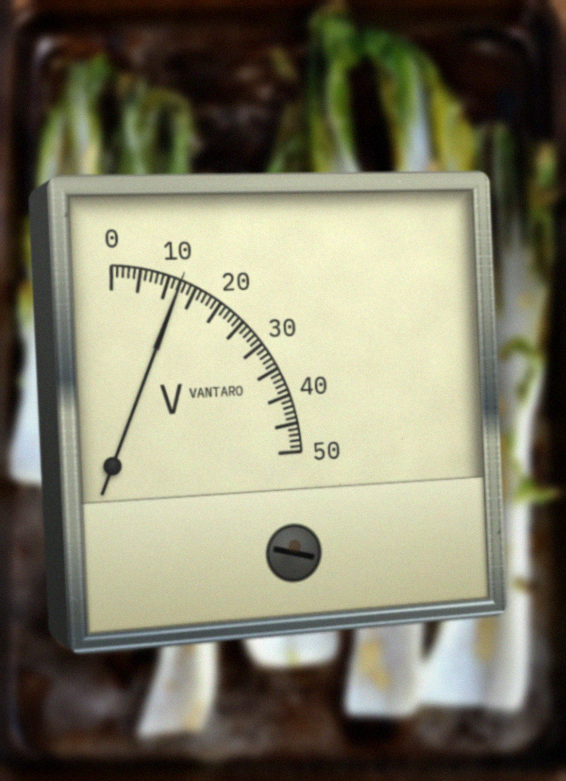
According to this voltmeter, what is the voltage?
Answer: 12 V
